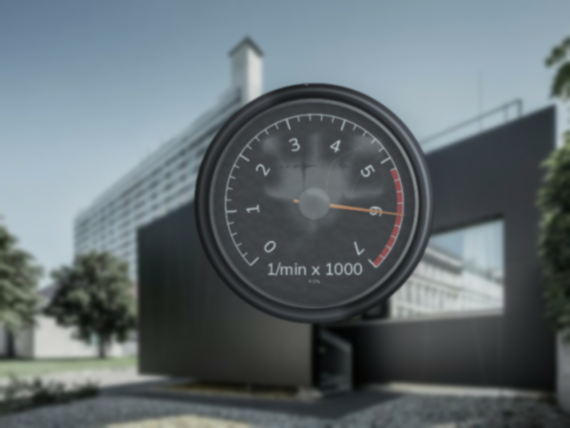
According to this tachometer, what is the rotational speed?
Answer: 6000 rpm
